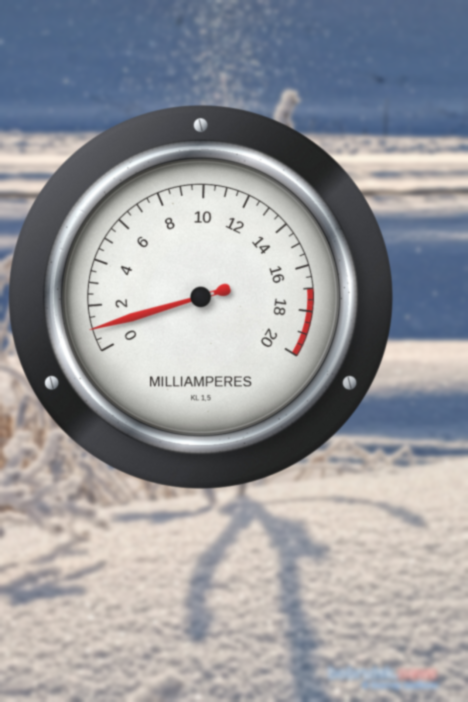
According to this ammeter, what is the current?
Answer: 1 mA
